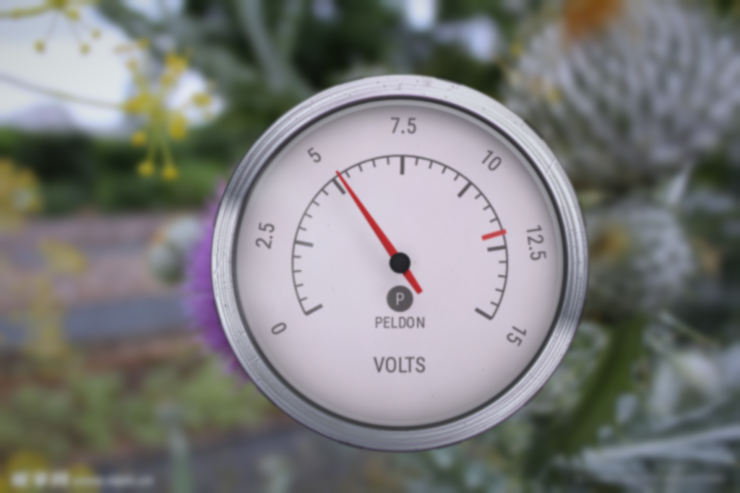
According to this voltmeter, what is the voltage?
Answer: 5.25 V
